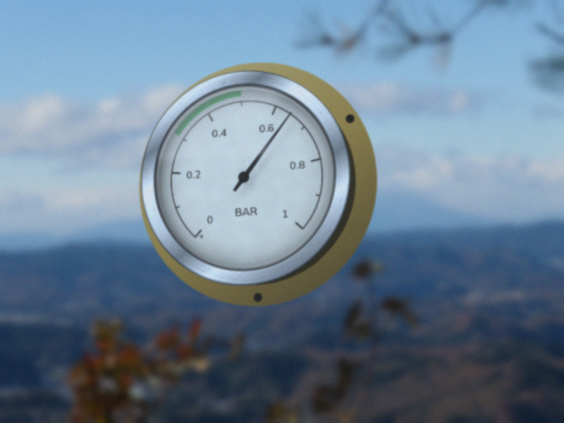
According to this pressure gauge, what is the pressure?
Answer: 0.65 bar
